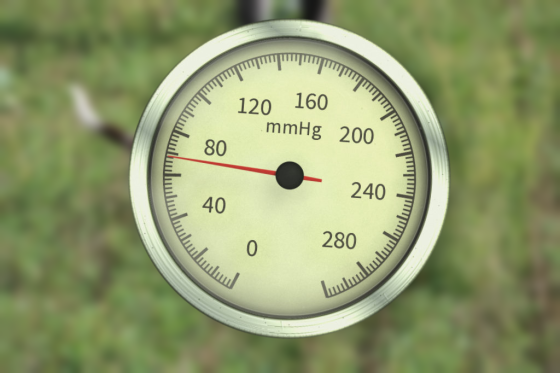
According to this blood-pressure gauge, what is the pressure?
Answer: 68 mmHg
